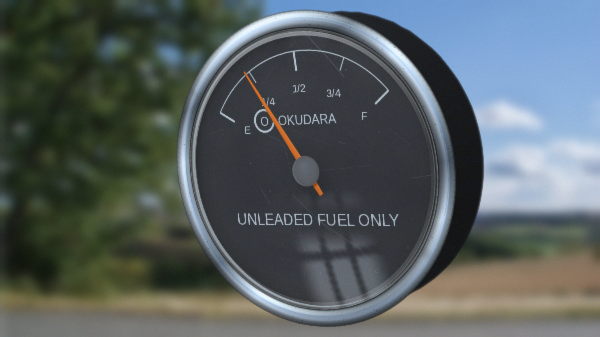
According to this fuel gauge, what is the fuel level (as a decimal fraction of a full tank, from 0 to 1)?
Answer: 0.25
